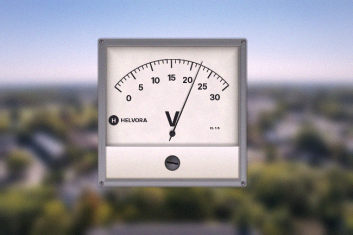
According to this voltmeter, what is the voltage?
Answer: 22 V
